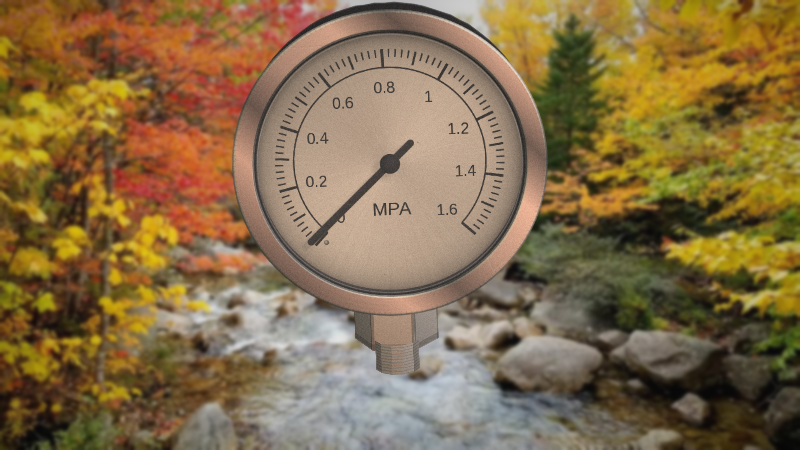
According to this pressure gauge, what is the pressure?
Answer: 0.02 MPa
